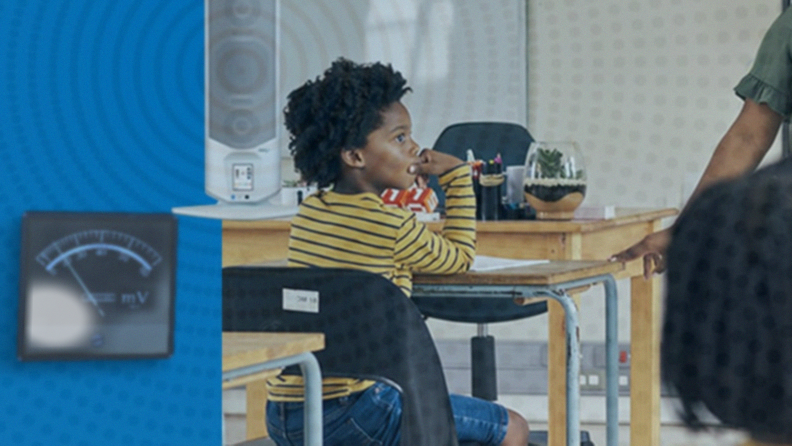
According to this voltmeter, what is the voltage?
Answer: 20 mV
